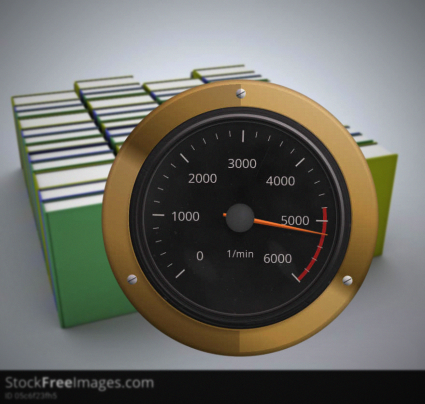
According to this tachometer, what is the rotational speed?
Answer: 5200 rpm
